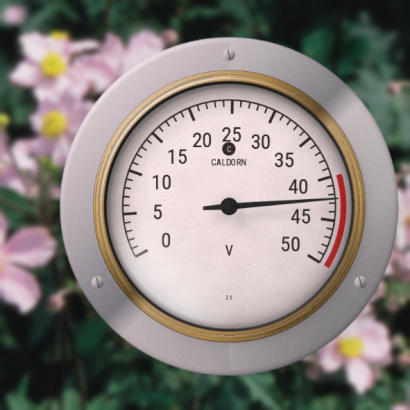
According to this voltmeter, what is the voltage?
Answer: 42.5 V
